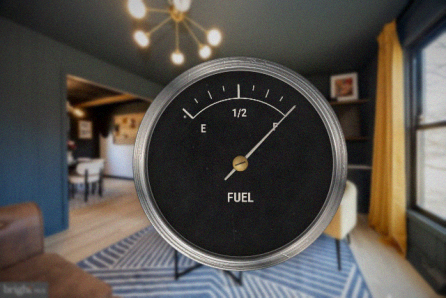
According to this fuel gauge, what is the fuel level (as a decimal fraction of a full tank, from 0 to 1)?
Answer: 1
